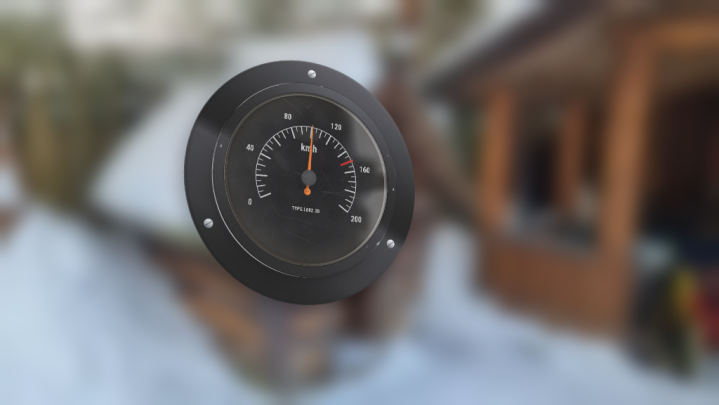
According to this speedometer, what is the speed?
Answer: 100 km/h
